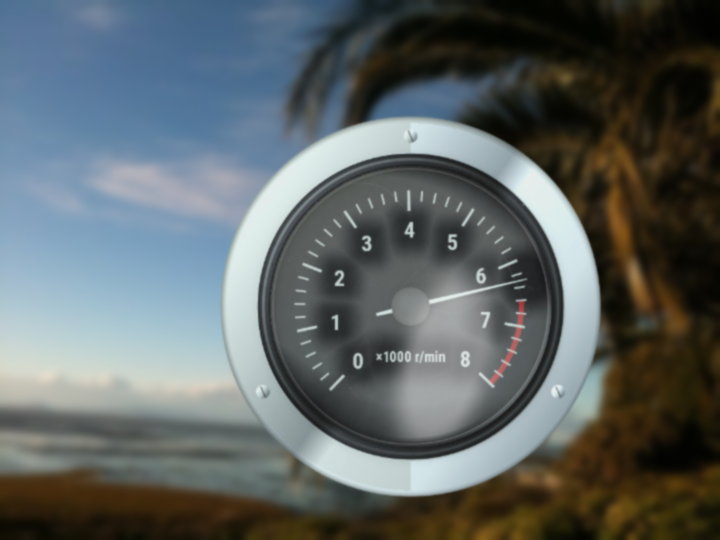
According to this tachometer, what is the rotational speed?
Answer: 6300 rpm
